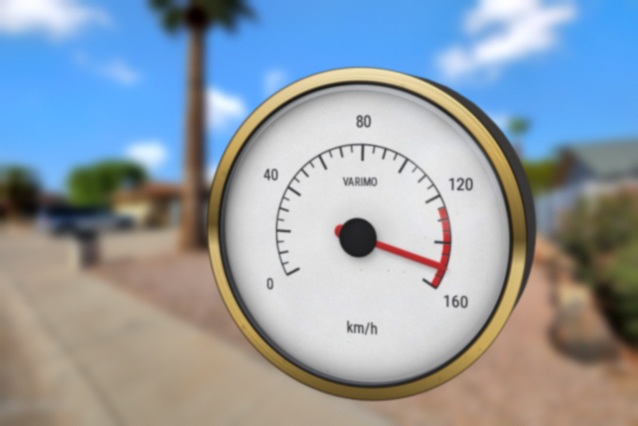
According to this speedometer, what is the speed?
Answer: 150 km/h
